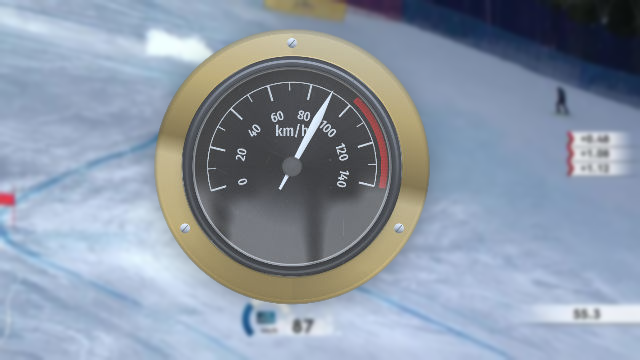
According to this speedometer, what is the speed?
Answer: 90 km/h
